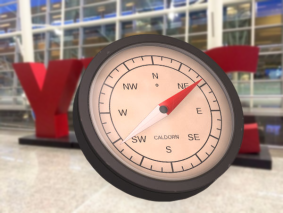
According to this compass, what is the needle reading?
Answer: 55 °
